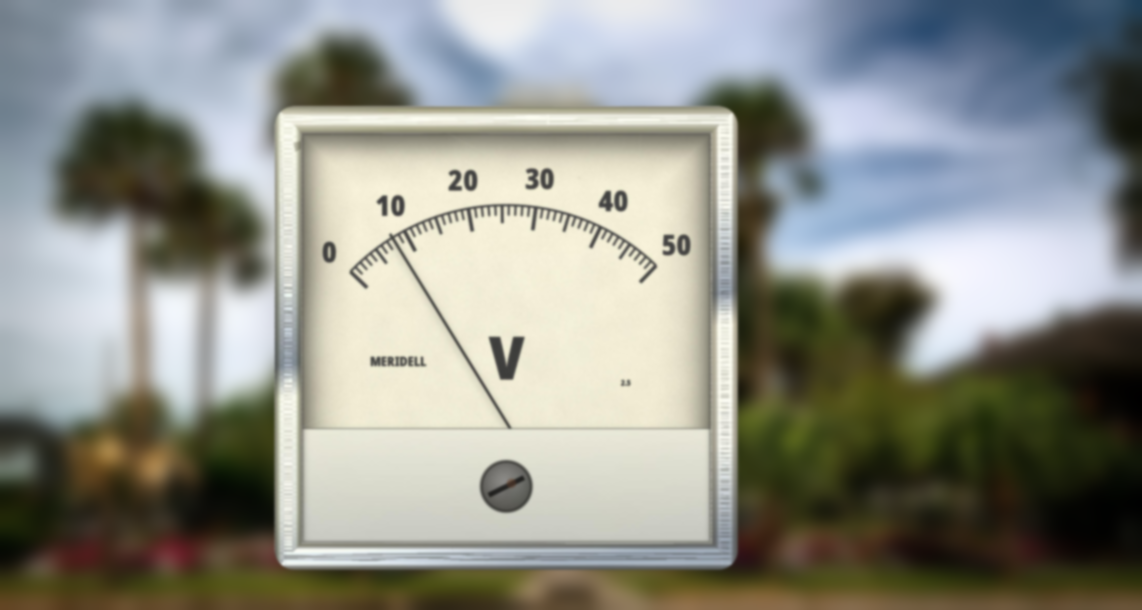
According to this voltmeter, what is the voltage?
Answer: 8 V
